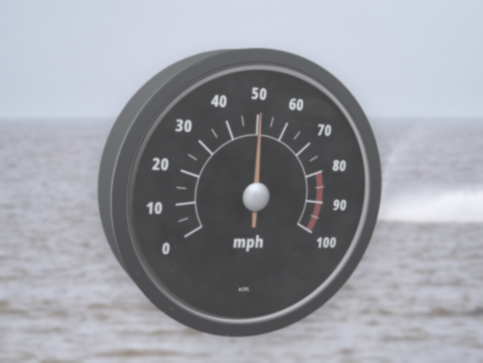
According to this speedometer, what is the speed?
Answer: 50 mph
